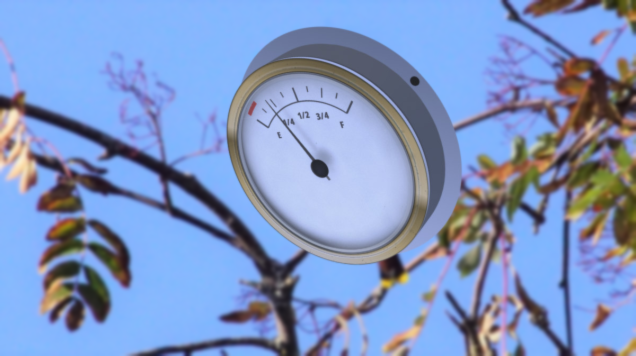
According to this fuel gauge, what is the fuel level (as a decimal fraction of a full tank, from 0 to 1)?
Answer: 0.25
